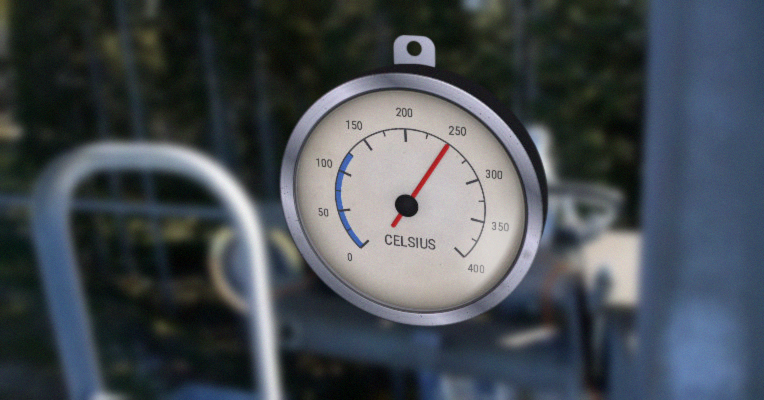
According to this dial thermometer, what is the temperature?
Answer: 250 °C
